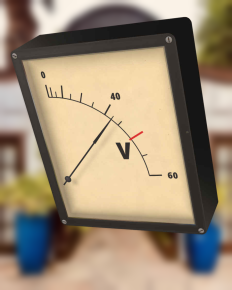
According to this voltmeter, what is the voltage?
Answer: 42.5 V
